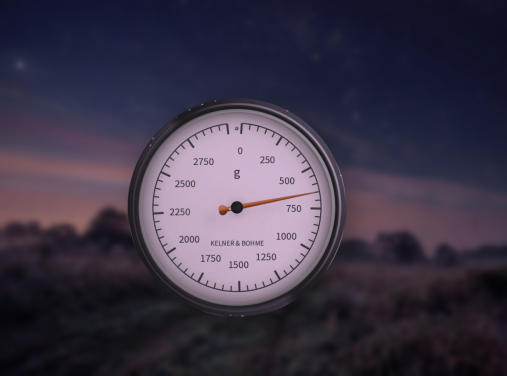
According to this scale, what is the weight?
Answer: 650 g
